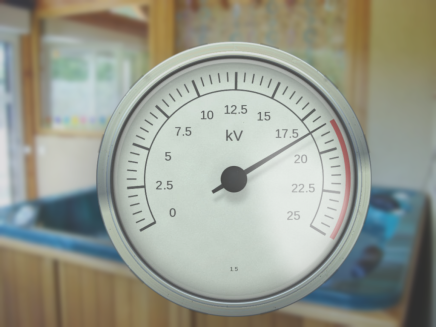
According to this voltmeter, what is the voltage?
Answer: 18.5 kV
